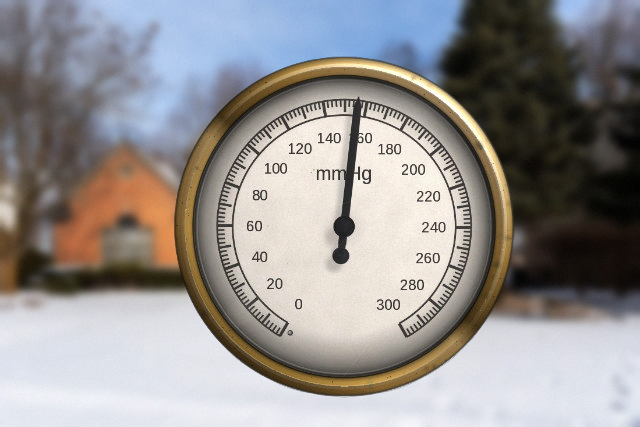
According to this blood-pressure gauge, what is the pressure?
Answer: 156 mmHg
